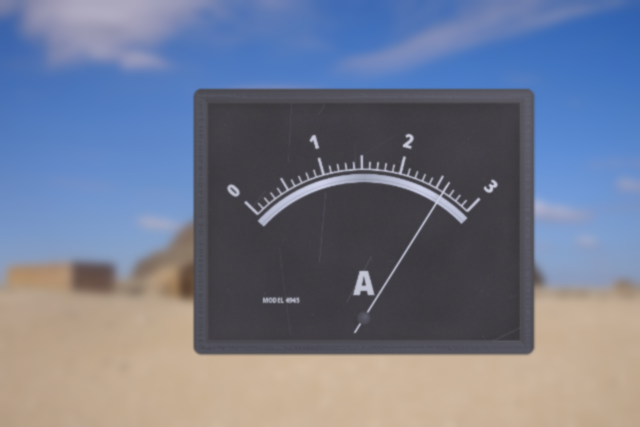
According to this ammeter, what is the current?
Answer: 2.6 A
